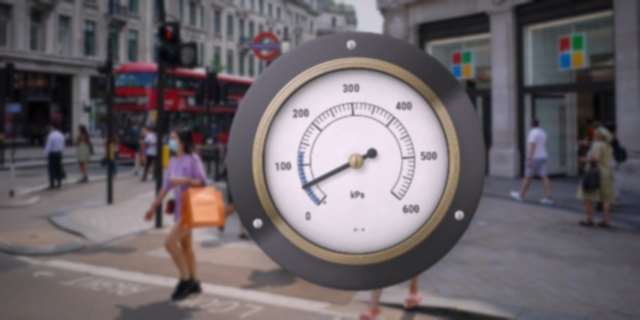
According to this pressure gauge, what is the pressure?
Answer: 50 kPa
